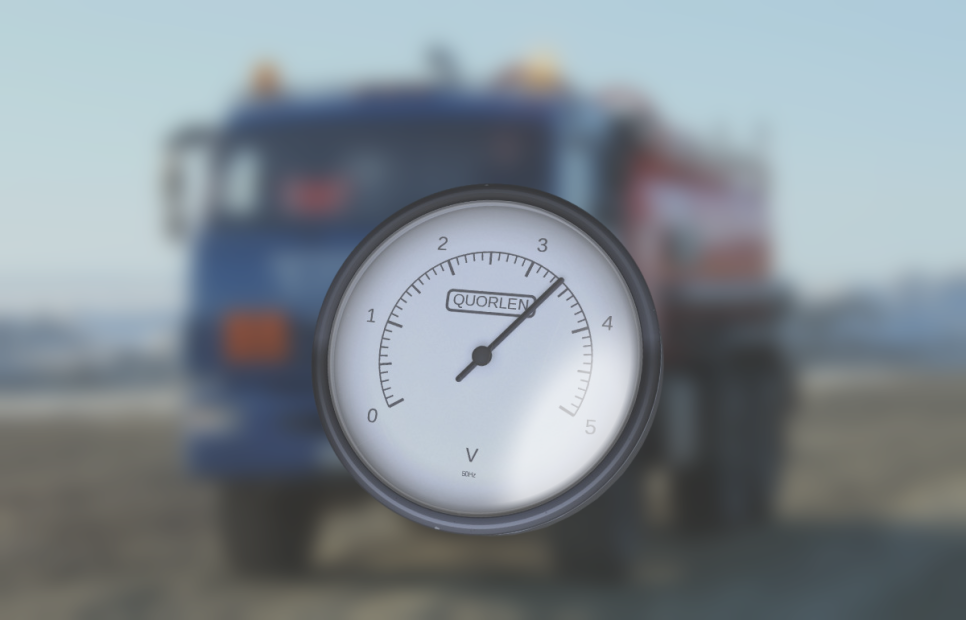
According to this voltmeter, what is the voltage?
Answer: 3.4 V
